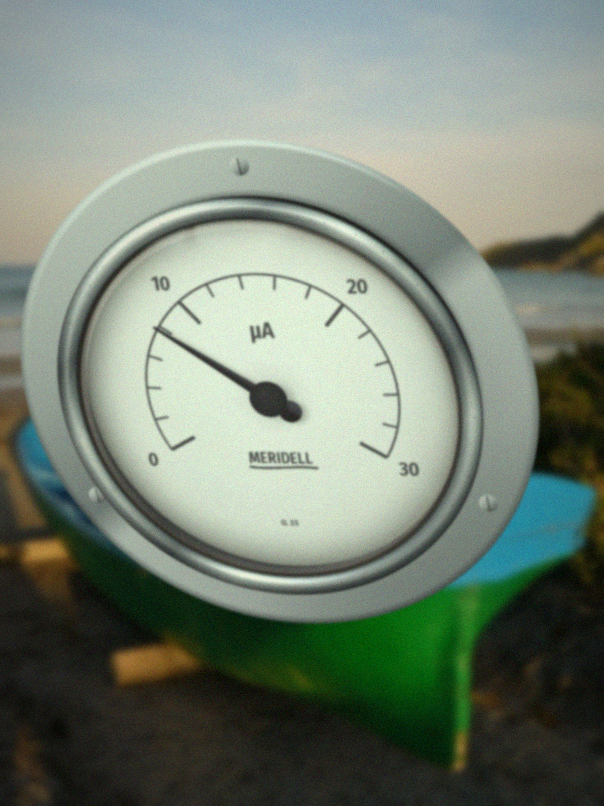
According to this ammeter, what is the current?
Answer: 8 µA
